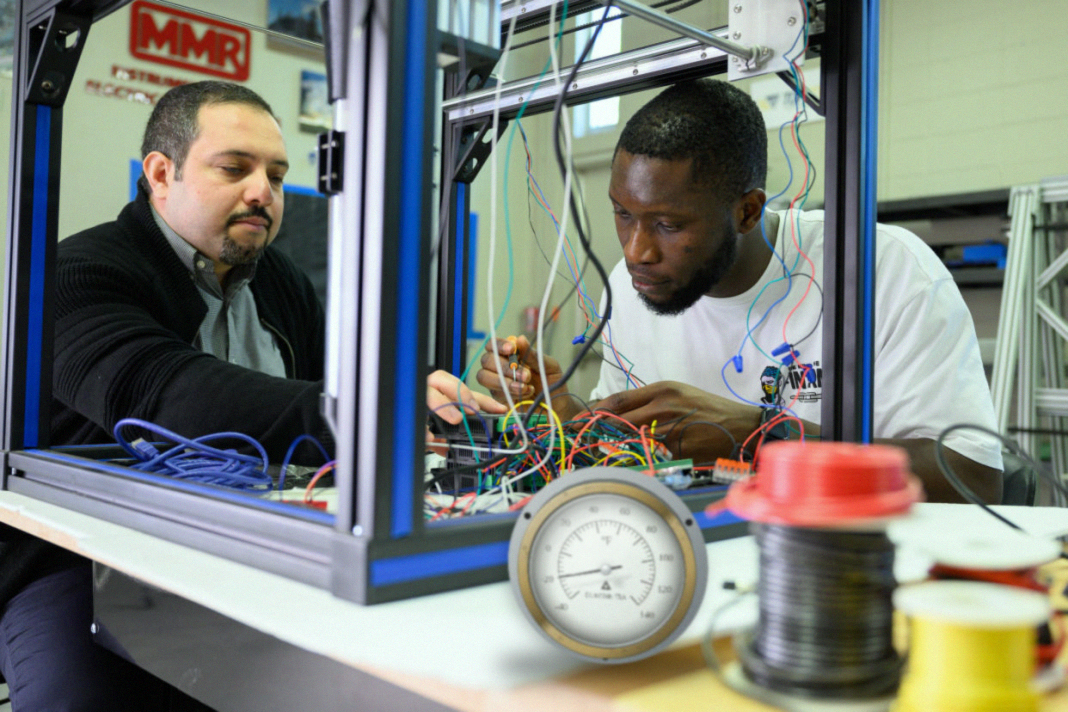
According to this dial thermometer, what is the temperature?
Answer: -20 °F
